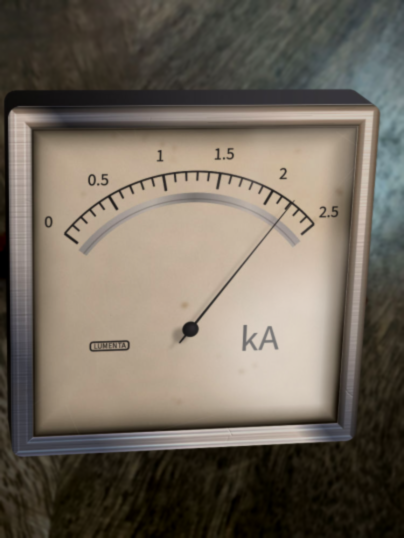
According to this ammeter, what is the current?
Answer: 2.2 kA
